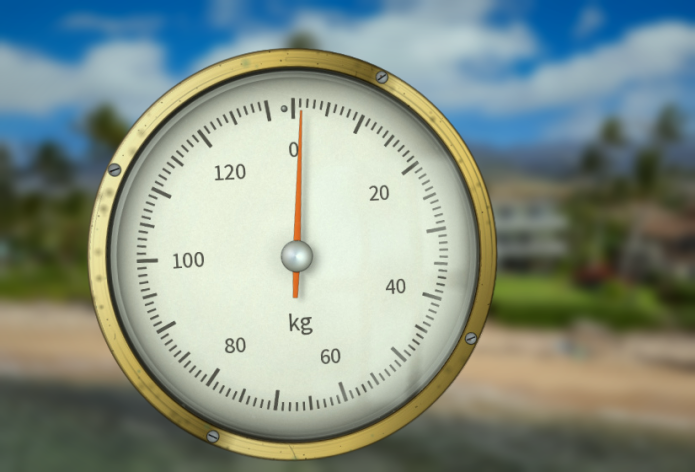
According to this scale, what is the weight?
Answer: 1 kg
